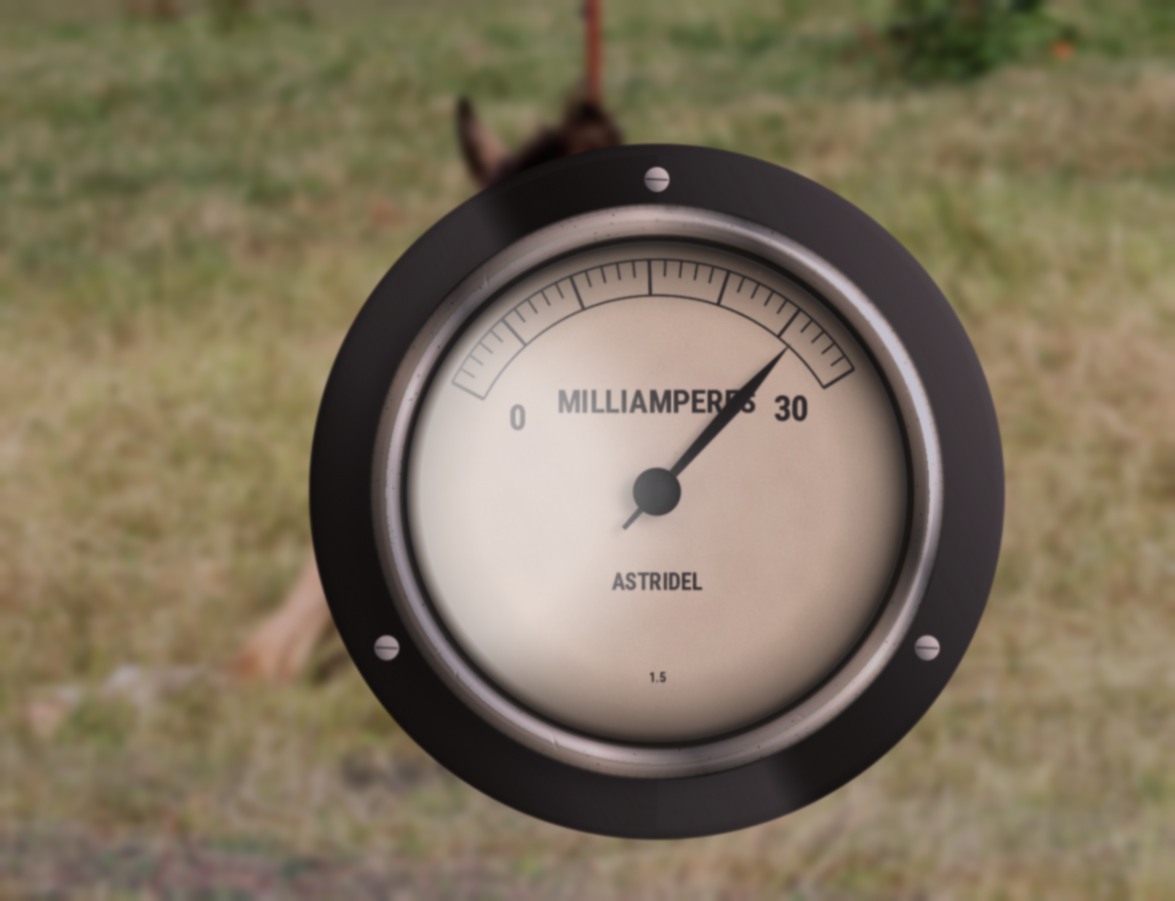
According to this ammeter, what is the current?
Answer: 26 mA
